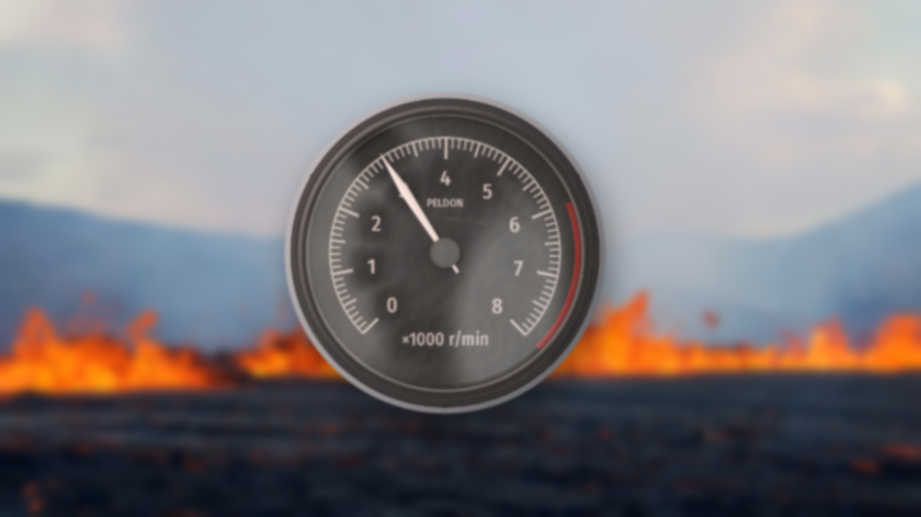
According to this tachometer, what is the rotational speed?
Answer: 3000 rpm
